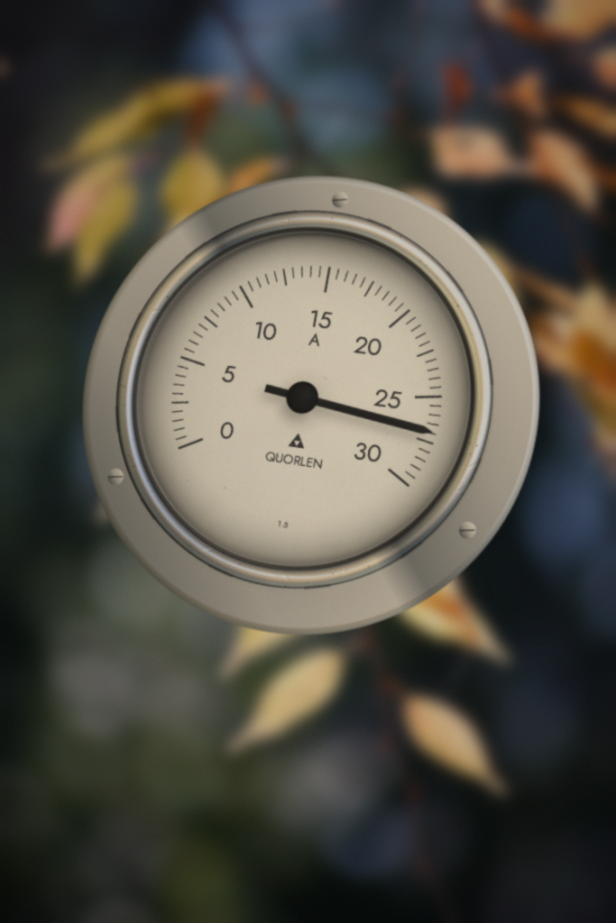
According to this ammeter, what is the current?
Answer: 27 A
